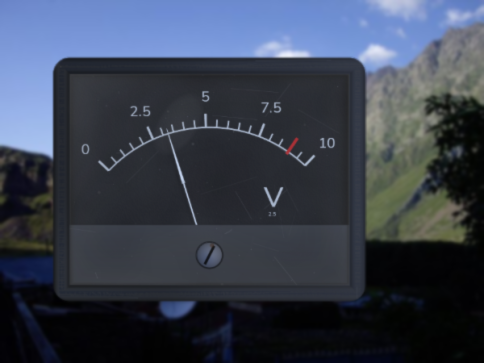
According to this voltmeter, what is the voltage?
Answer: 3.25 V
